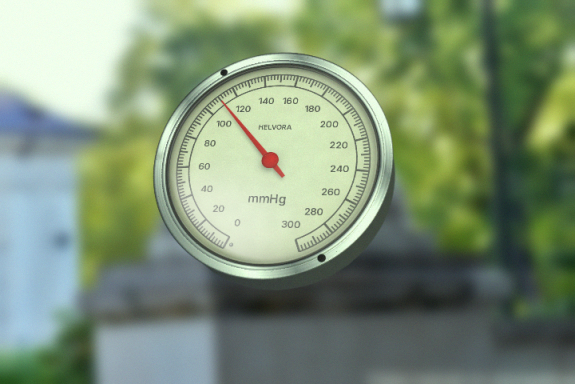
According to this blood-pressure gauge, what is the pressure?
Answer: 110 mmHg
